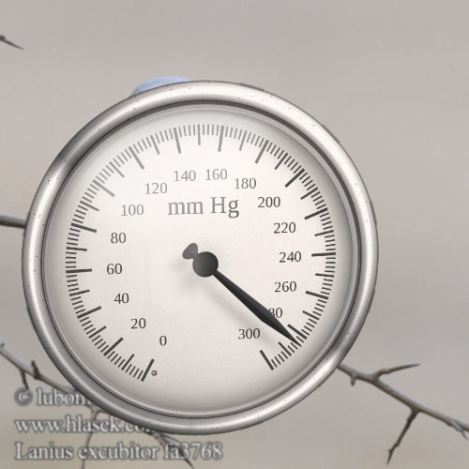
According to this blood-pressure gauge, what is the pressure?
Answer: 284 mmHg
